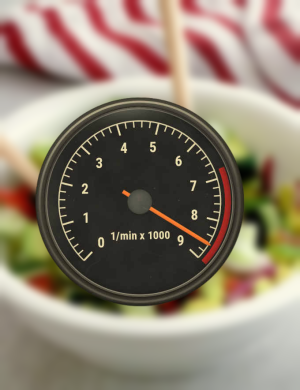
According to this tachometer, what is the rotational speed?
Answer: 8600 rpm
